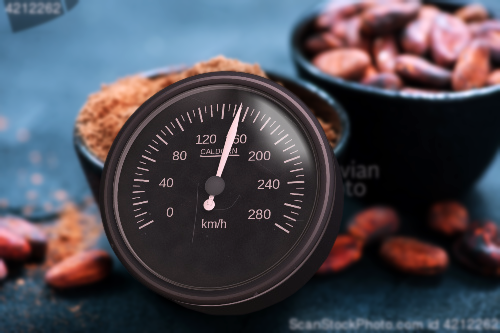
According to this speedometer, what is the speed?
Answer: 155 km/h
